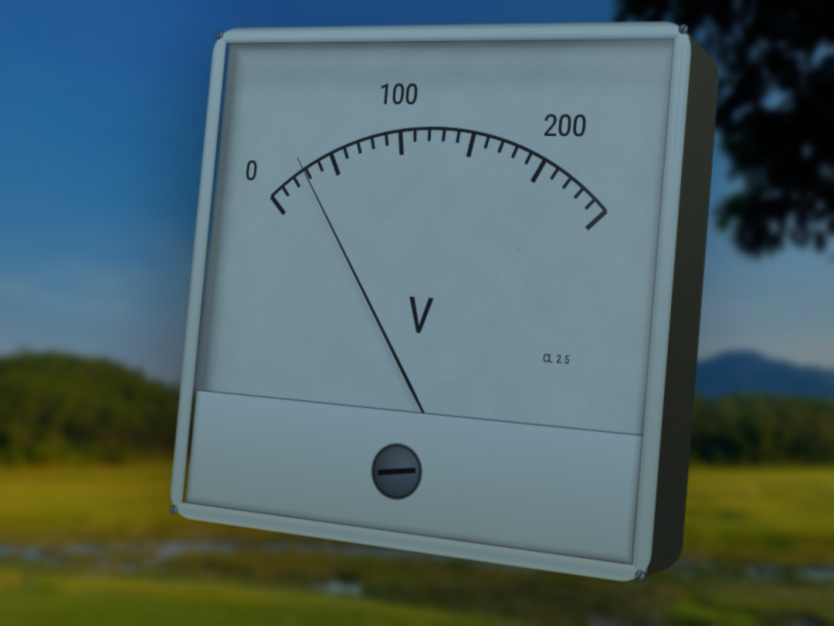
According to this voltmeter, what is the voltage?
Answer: 30 V
